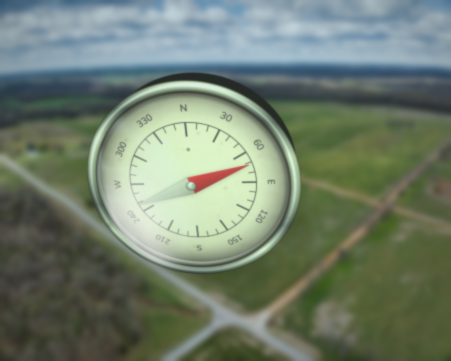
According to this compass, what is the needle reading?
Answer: 70 °
